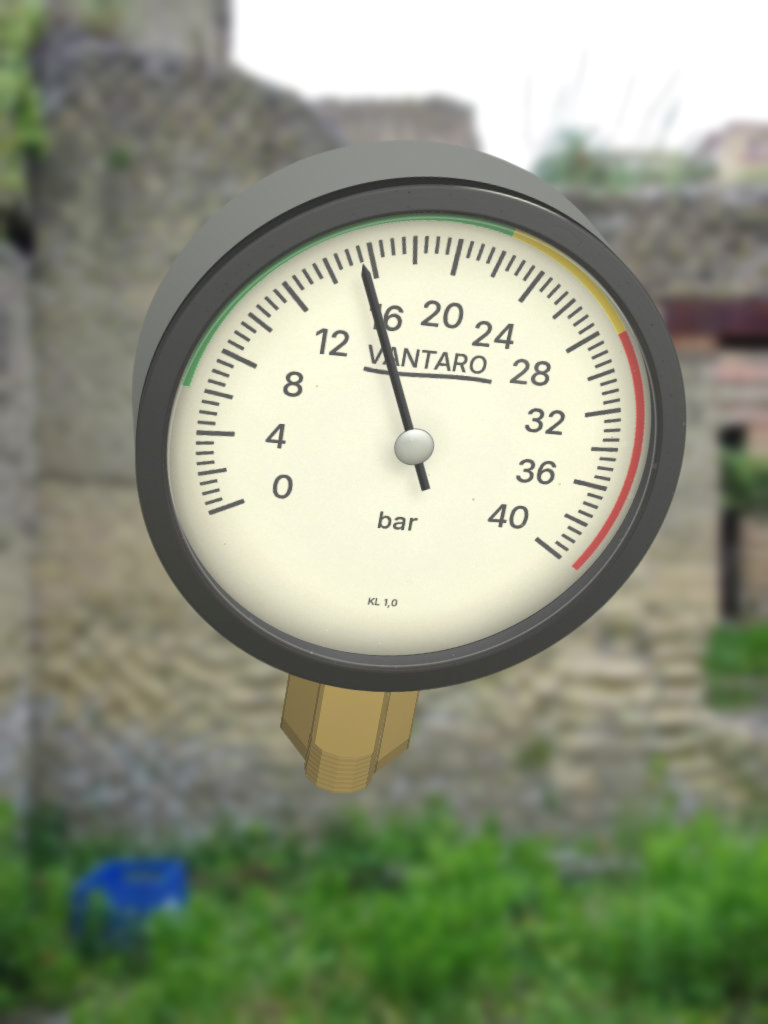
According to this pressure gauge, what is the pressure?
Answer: 15.5 bar
